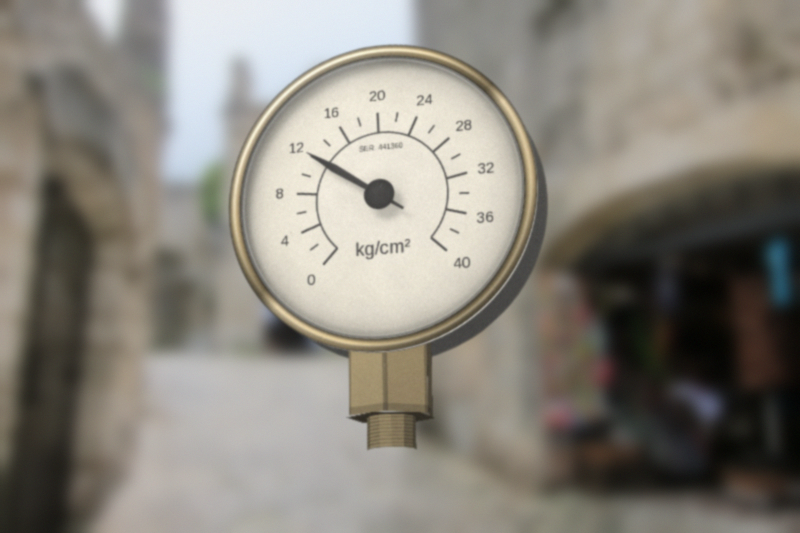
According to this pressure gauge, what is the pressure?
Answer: 12 kg/cm²
